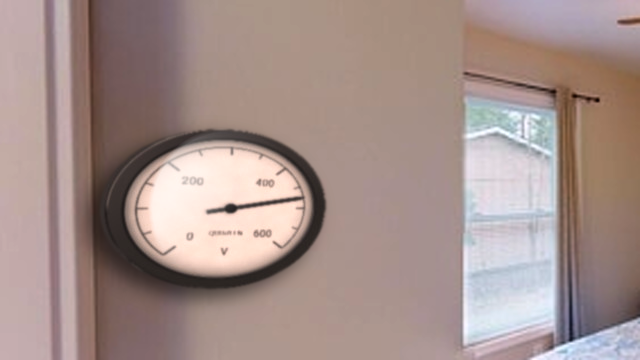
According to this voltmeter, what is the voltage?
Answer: 475 V
